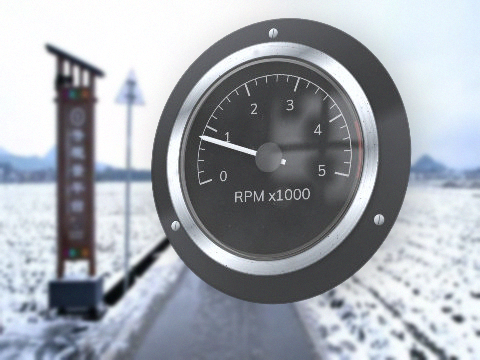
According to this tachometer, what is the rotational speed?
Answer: 800 rpm
